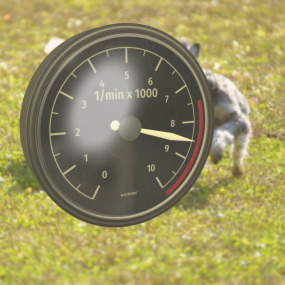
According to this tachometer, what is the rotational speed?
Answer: 8500 rpm
